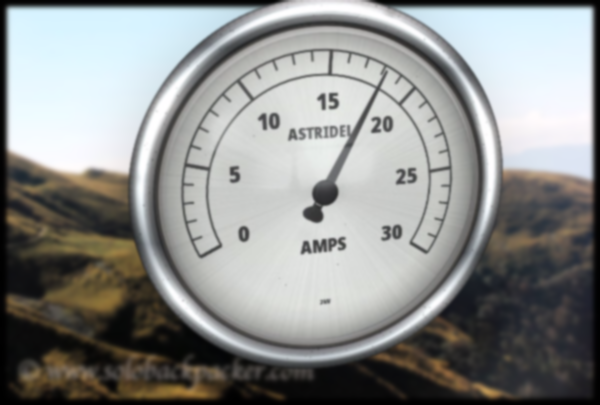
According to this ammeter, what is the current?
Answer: 18 A
